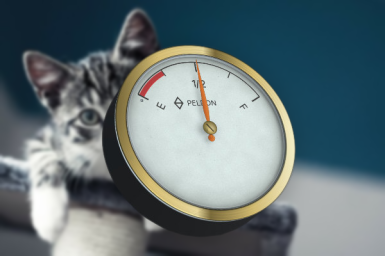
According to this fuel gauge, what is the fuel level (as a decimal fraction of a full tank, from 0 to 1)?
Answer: 0.5
